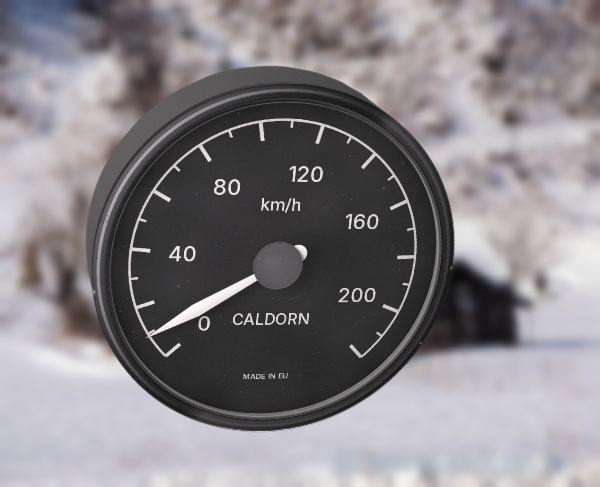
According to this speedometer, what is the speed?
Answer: 10 km/h
